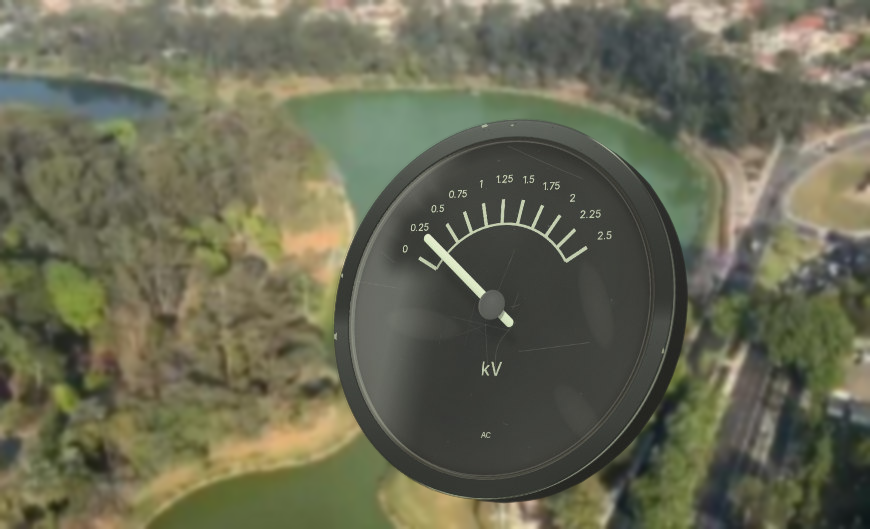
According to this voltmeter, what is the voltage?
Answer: 0.25 kV
